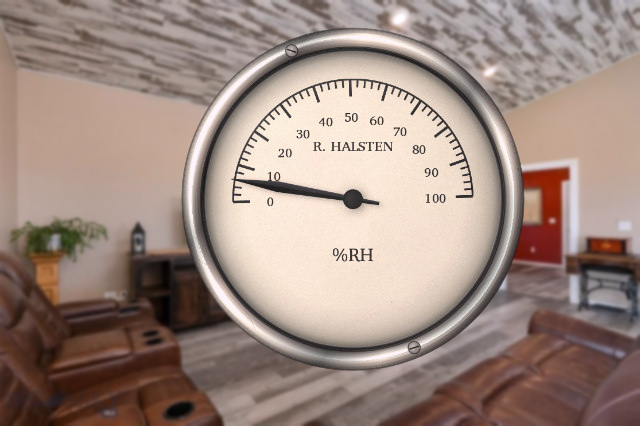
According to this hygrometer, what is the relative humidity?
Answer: 6 %
